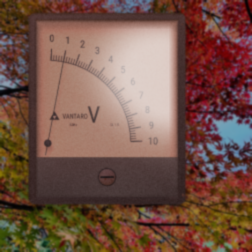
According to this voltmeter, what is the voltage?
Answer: 1 V
